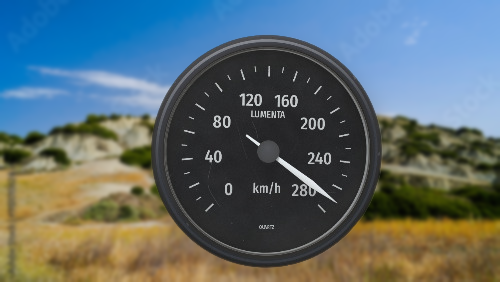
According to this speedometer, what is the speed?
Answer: 270 km/h
